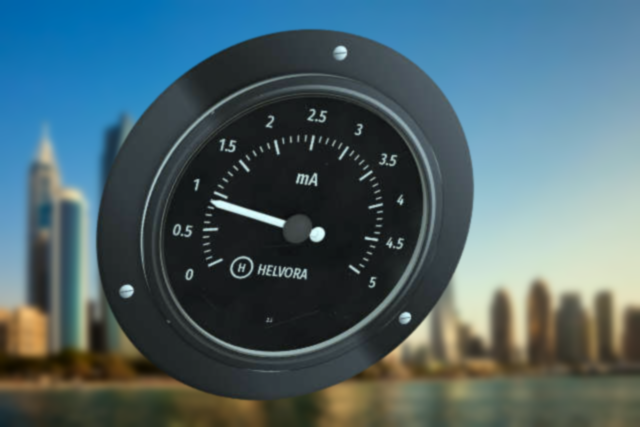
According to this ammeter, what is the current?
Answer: 0.9 mA
